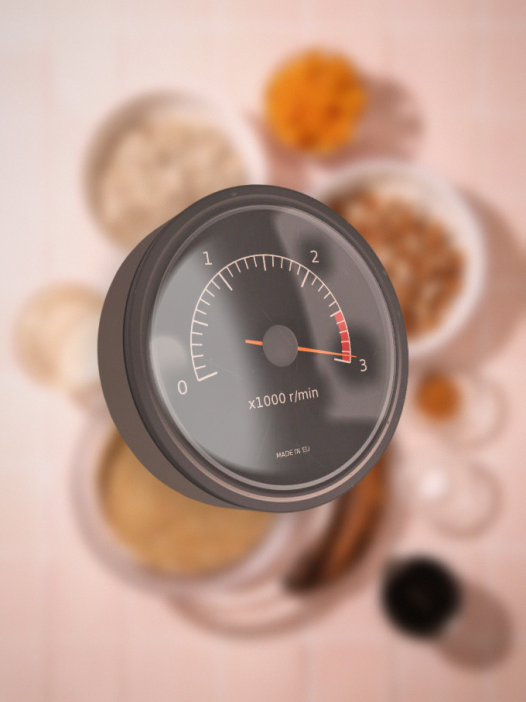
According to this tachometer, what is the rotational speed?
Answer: 2950 rpm
